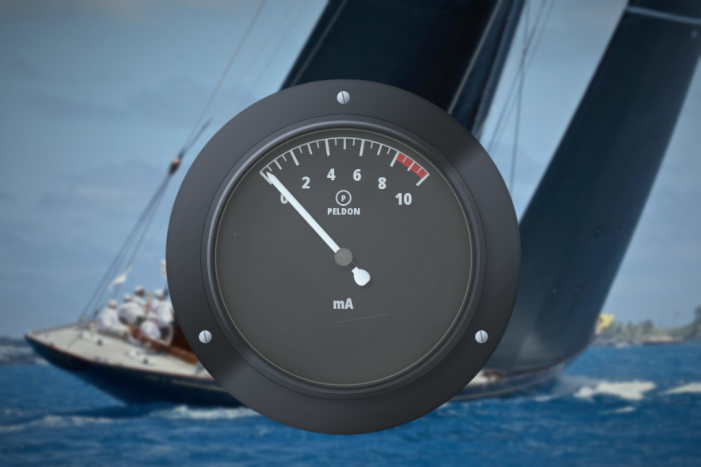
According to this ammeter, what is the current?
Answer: 0.25 mA
